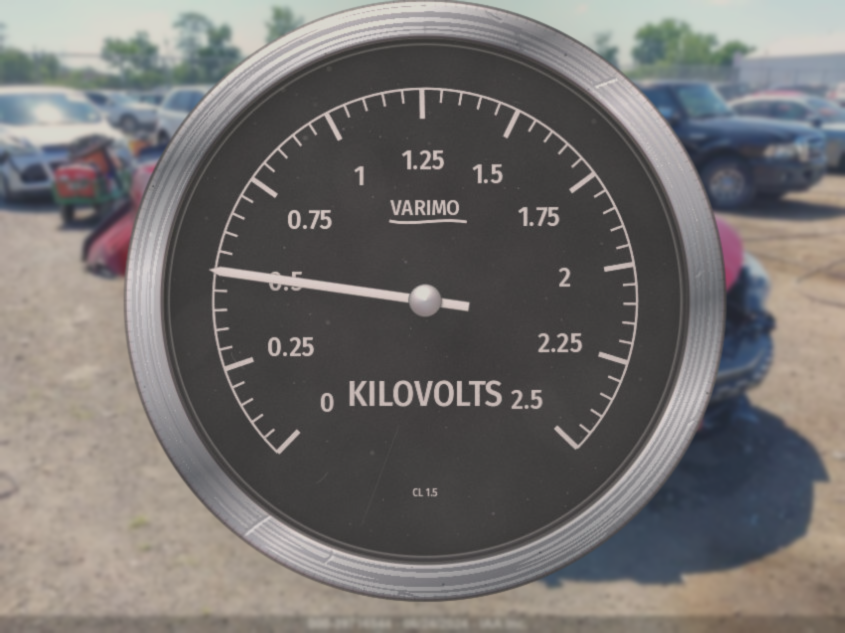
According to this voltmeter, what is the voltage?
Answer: 0.5 kV
